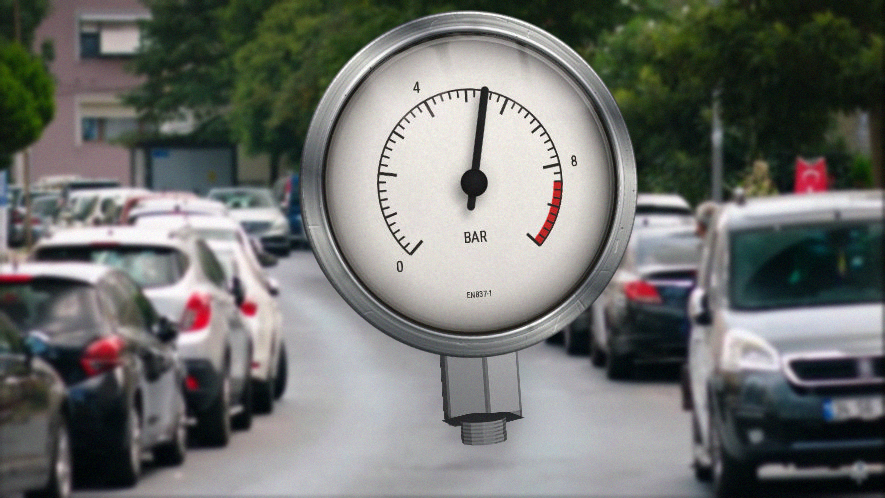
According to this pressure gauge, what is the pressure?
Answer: 5.4 bar
